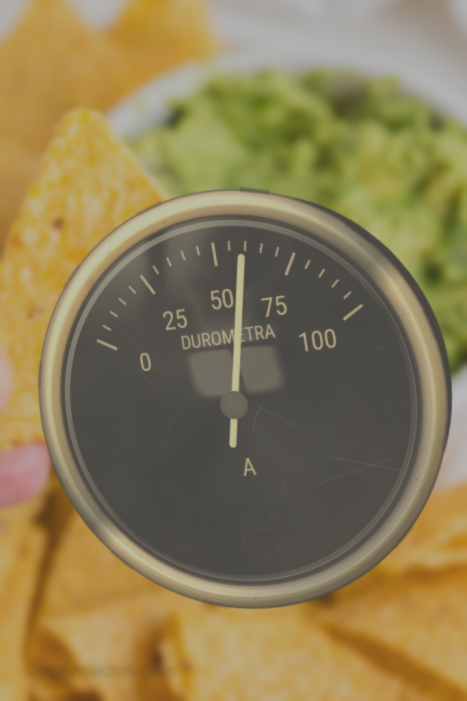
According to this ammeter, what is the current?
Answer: 60 A
